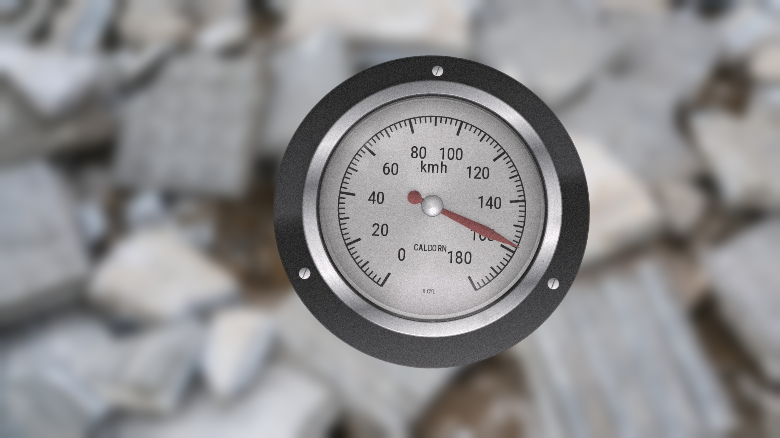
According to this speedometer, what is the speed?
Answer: 158 km/h
